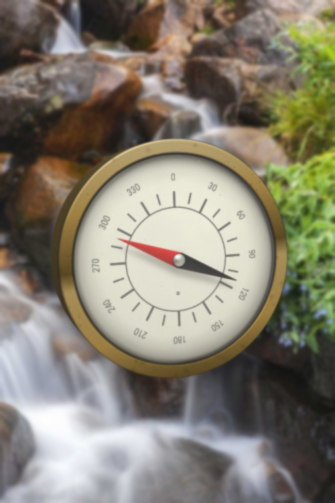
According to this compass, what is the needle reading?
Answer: 292.5 °
